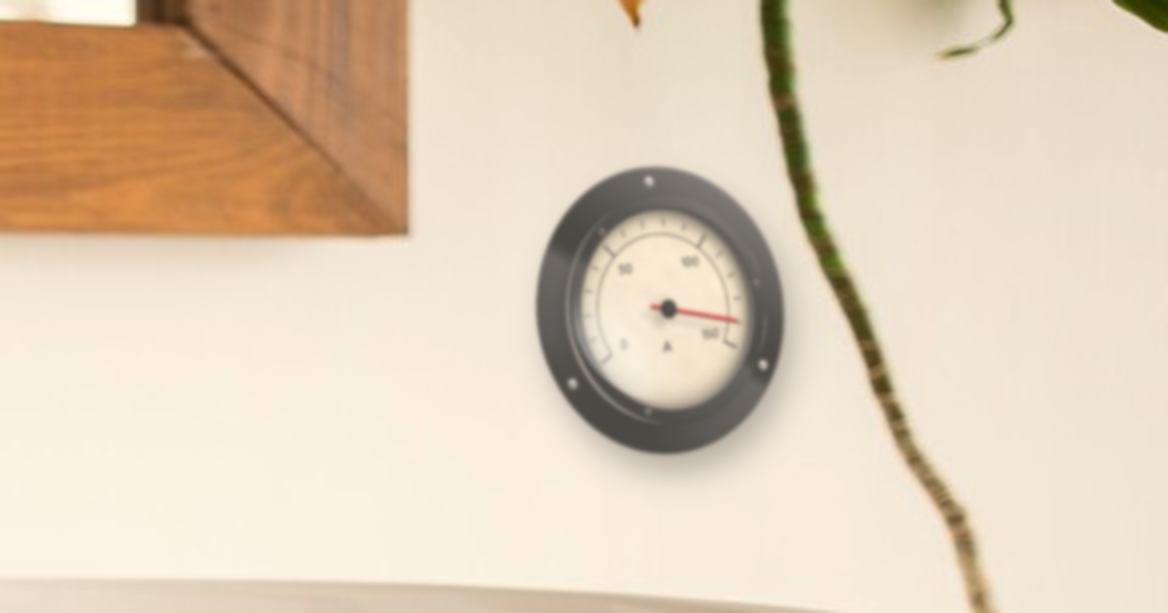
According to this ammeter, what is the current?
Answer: 140 A
